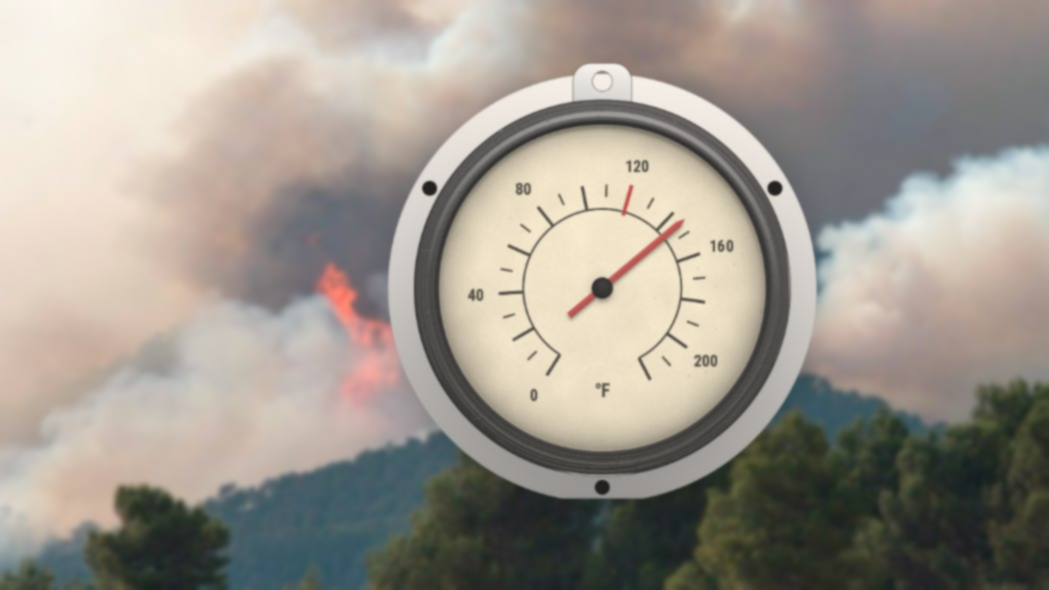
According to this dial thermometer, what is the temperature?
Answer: 145 °F
